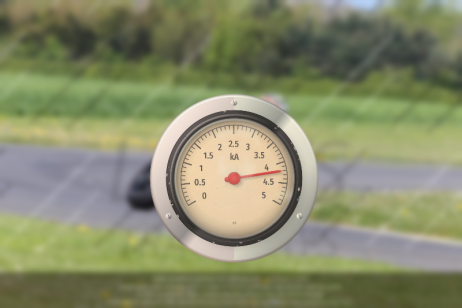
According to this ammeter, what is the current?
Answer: 4.2 kA
